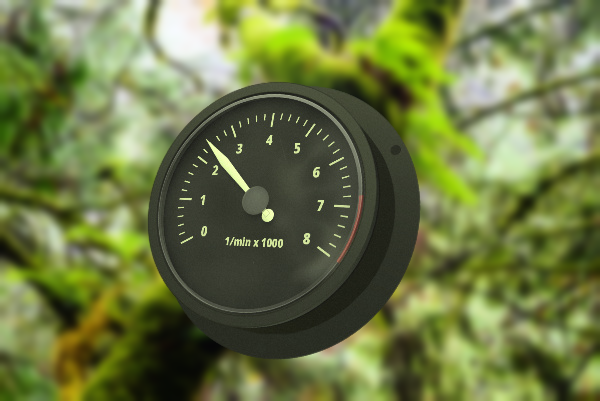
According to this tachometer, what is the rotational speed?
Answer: 2400 rpm
